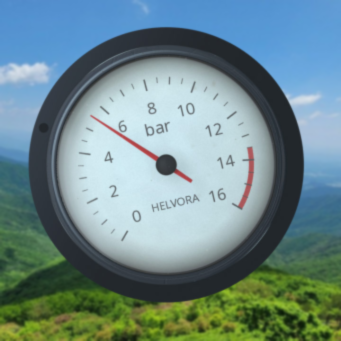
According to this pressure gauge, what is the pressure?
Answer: 5.5 bar
